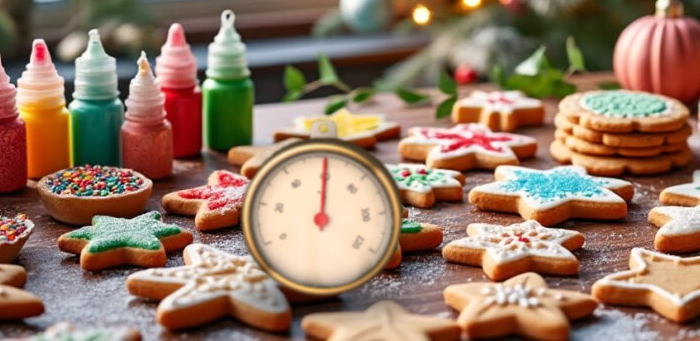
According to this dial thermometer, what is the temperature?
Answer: 60 °C
